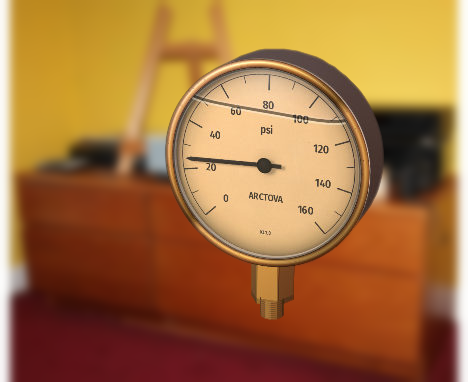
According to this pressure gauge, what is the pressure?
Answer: 25 psi
